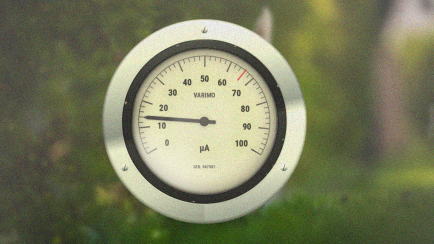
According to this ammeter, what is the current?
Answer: 14 µA
